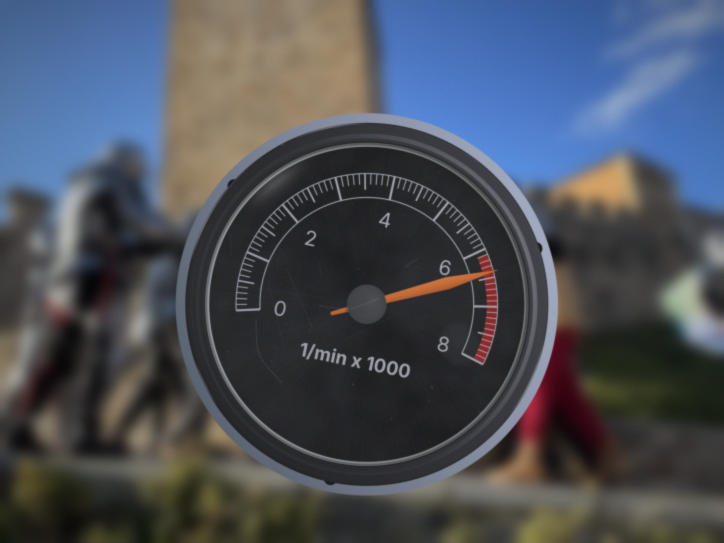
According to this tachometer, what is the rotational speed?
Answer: 6400 rpm
